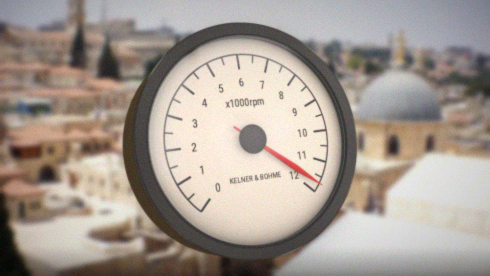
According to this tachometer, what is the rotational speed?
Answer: 11750 rpm
